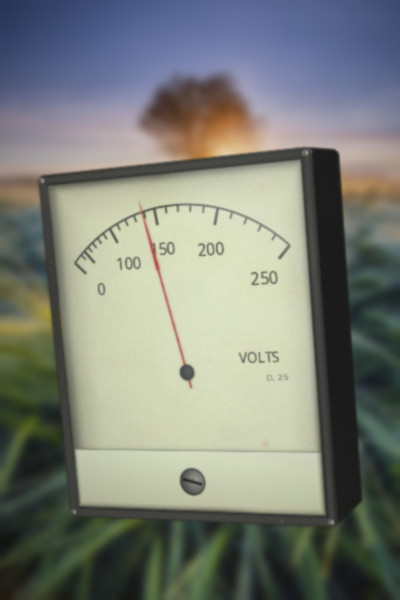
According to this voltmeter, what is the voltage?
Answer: 140 V
